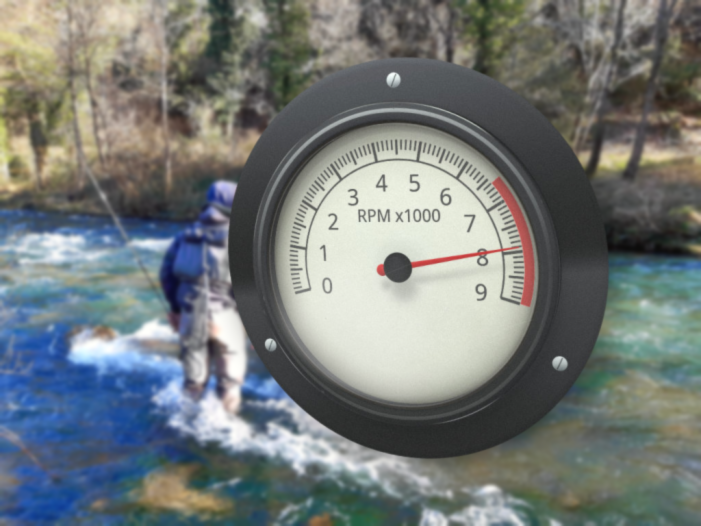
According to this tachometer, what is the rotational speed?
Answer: 7900 rpm
